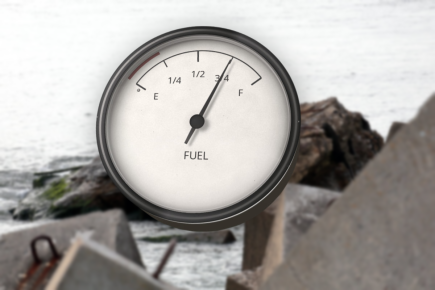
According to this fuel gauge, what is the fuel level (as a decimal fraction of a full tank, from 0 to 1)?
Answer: 0.75
